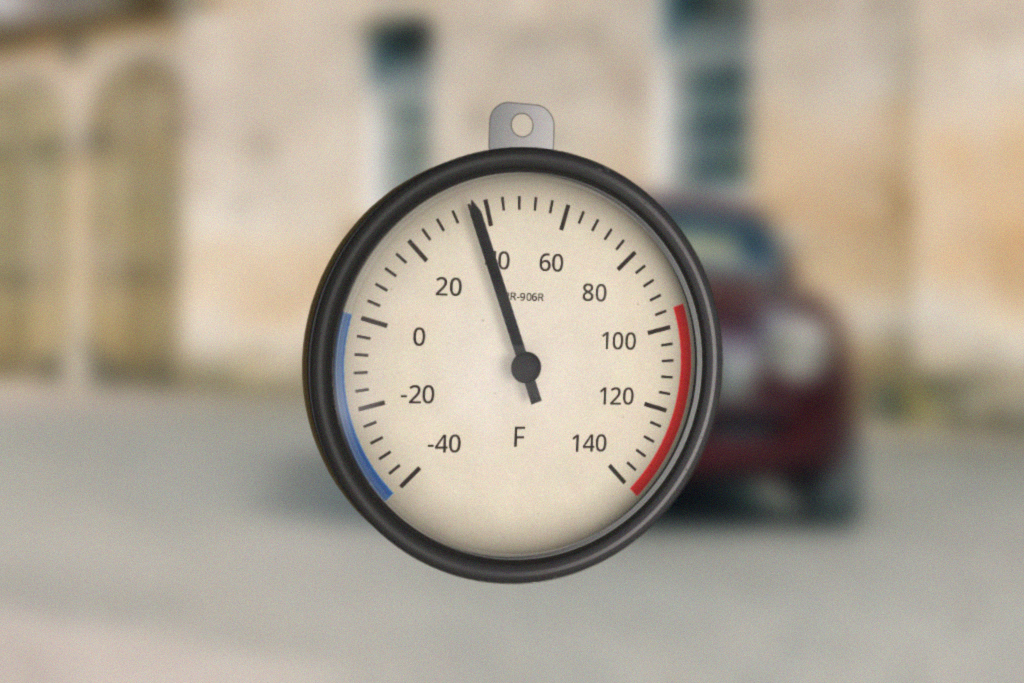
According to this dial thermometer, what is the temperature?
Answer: 36 °F
